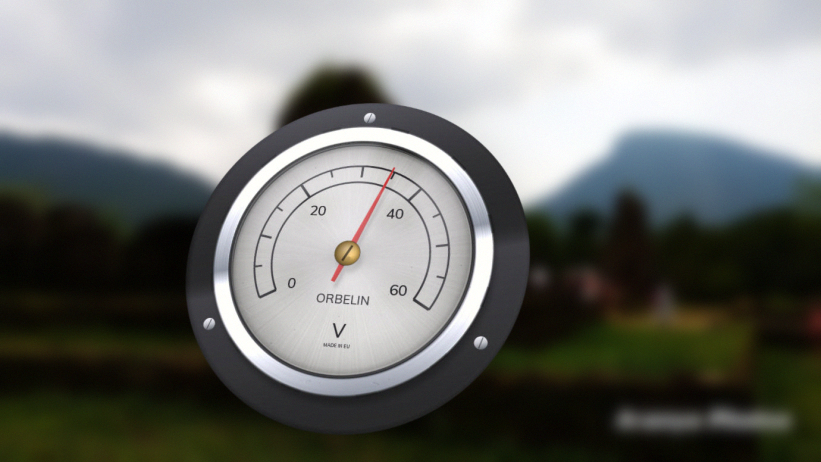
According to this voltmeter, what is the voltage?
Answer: 35 V
